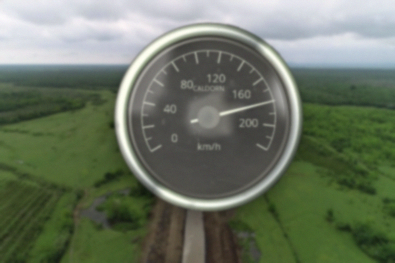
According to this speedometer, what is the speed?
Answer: 180 km/h
